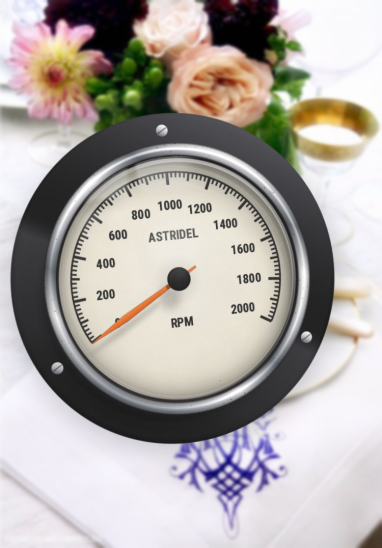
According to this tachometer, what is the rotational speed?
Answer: 0 rpm
